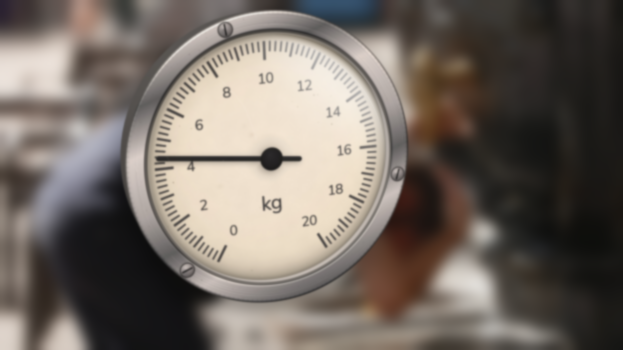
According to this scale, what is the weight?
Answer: 4.4 kg
